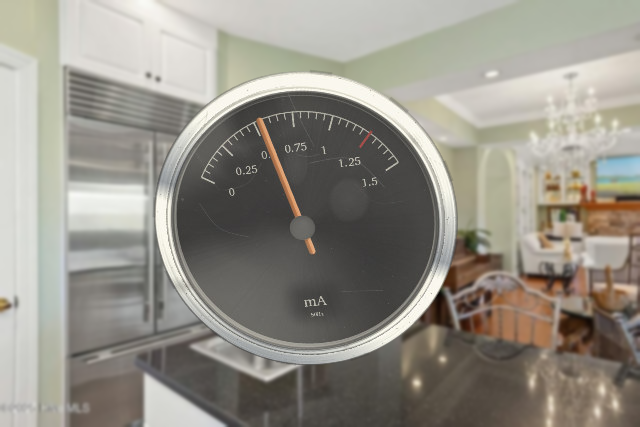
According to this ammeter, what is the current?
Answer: 0.55 mA
